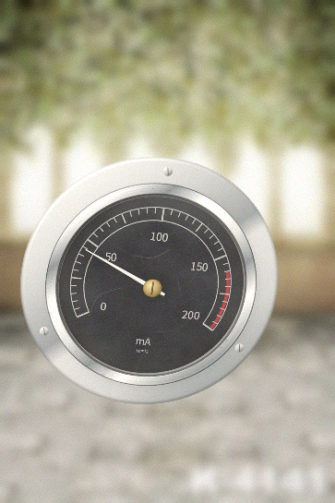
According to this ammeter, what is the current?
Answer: 45 mA
